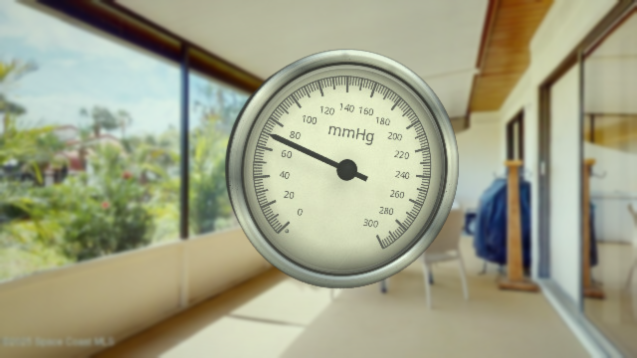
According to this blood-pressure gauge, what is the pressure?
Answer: 70 mmHg
